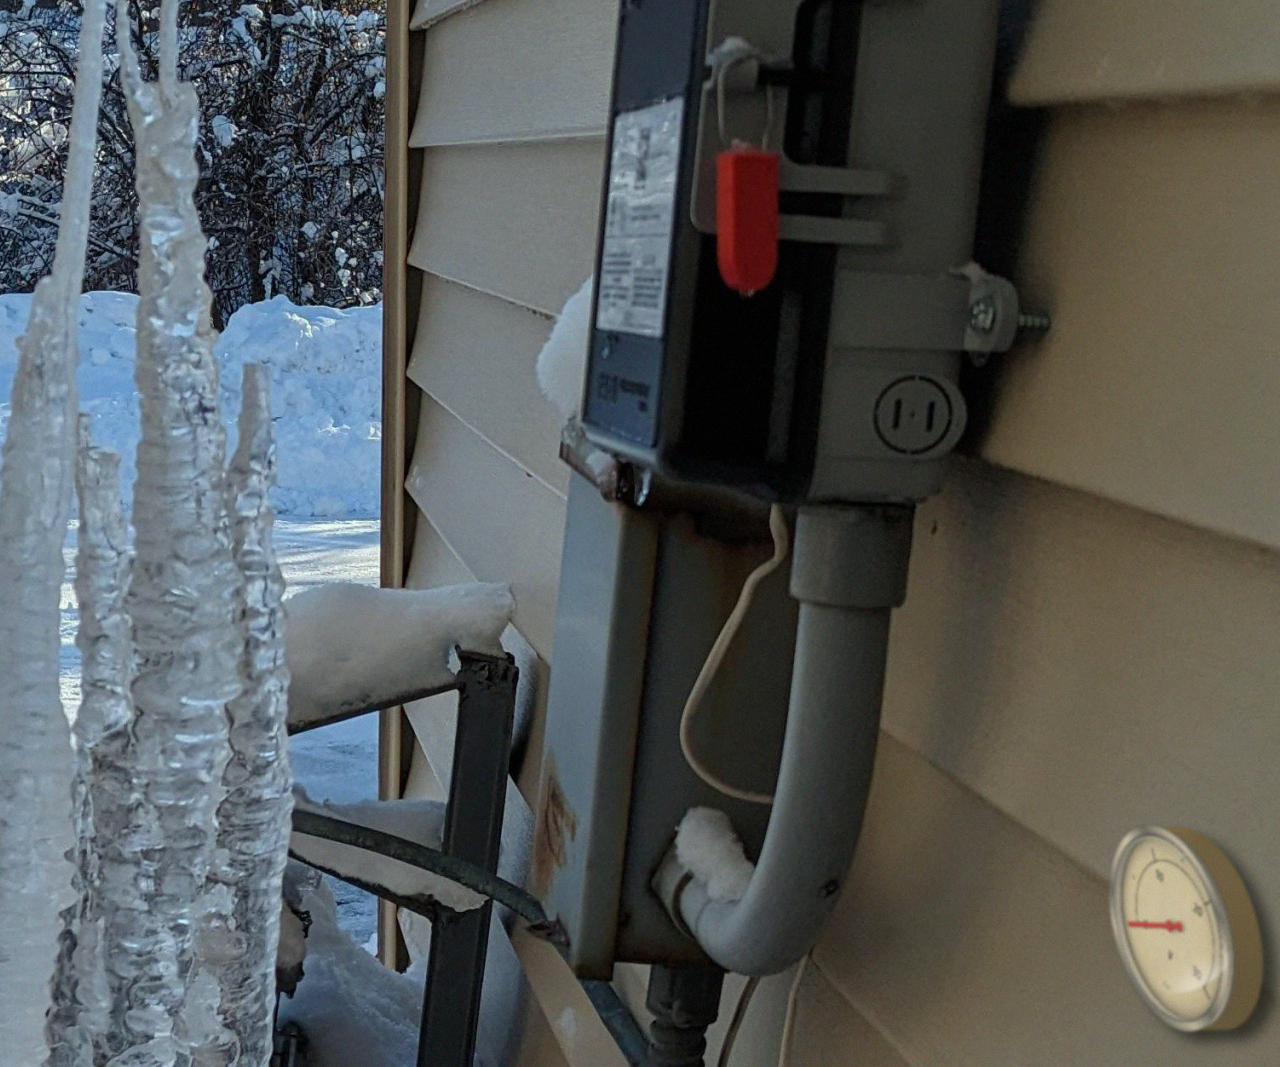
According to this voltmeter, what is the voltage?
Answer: 0 V
